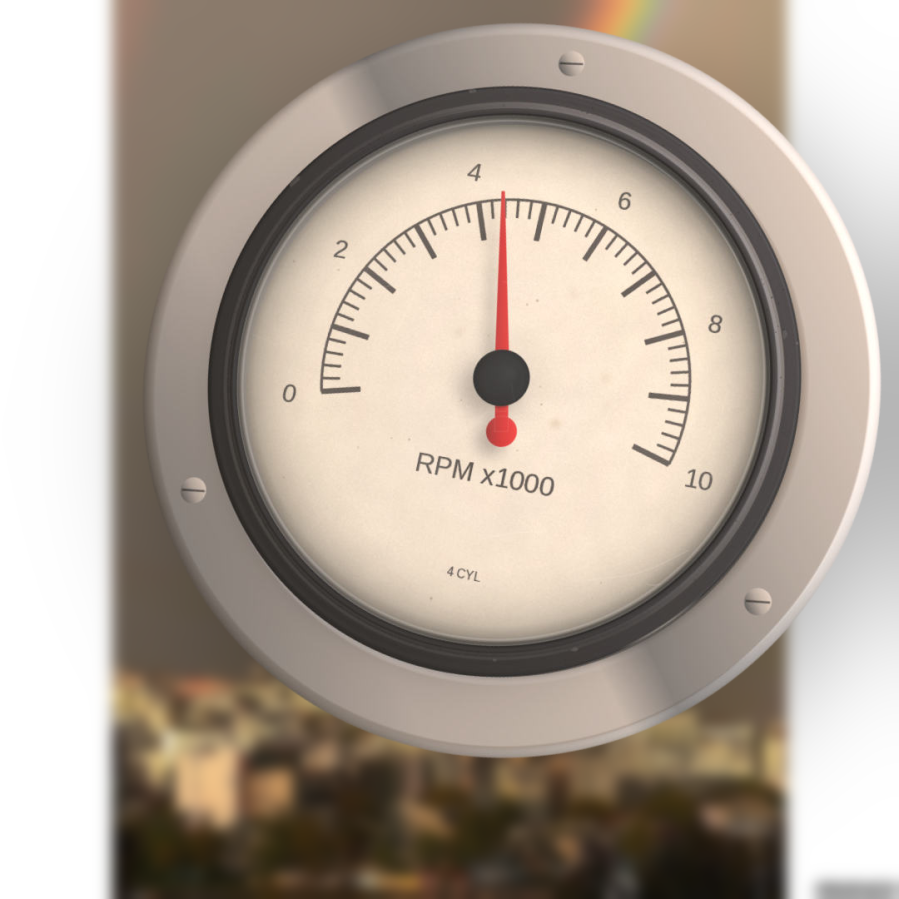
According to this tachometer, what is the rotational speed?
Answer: 4400 rpm
